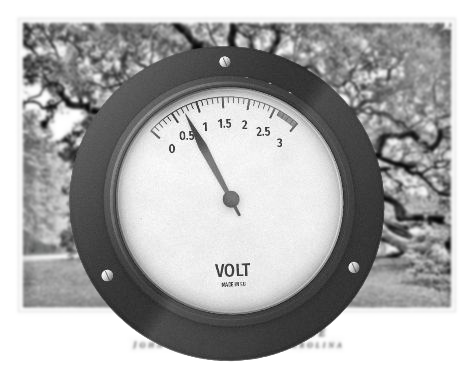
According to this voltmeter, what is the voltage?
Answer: 0.7 V
